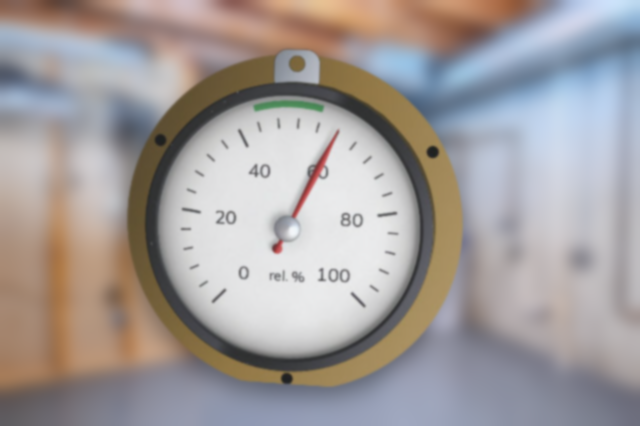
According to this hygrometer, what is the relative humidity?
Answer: 60 %
